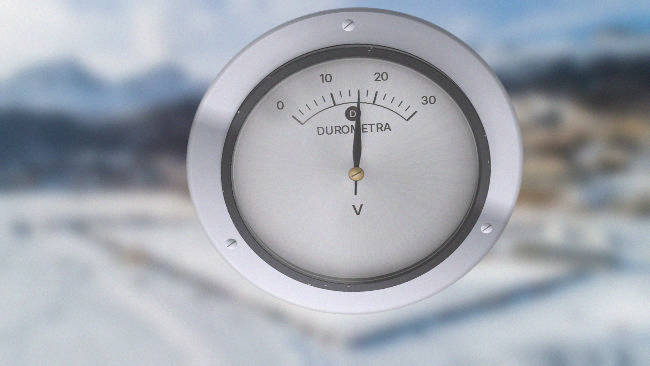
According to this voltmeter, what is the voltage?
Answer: 16 V
